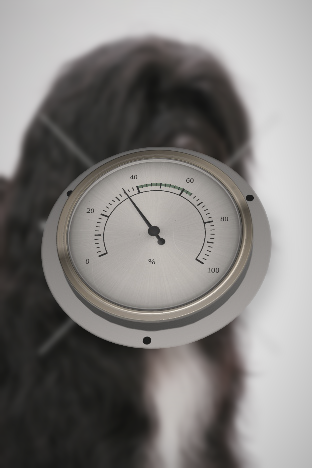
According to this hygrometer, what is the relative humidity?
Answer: 34 %
